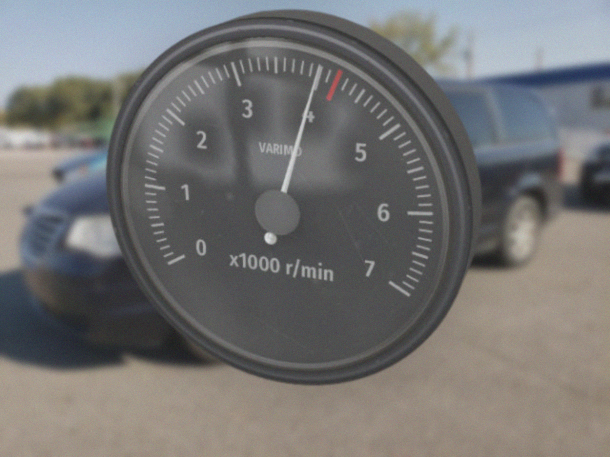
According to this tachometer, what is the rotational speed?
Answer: 4000 rpm
